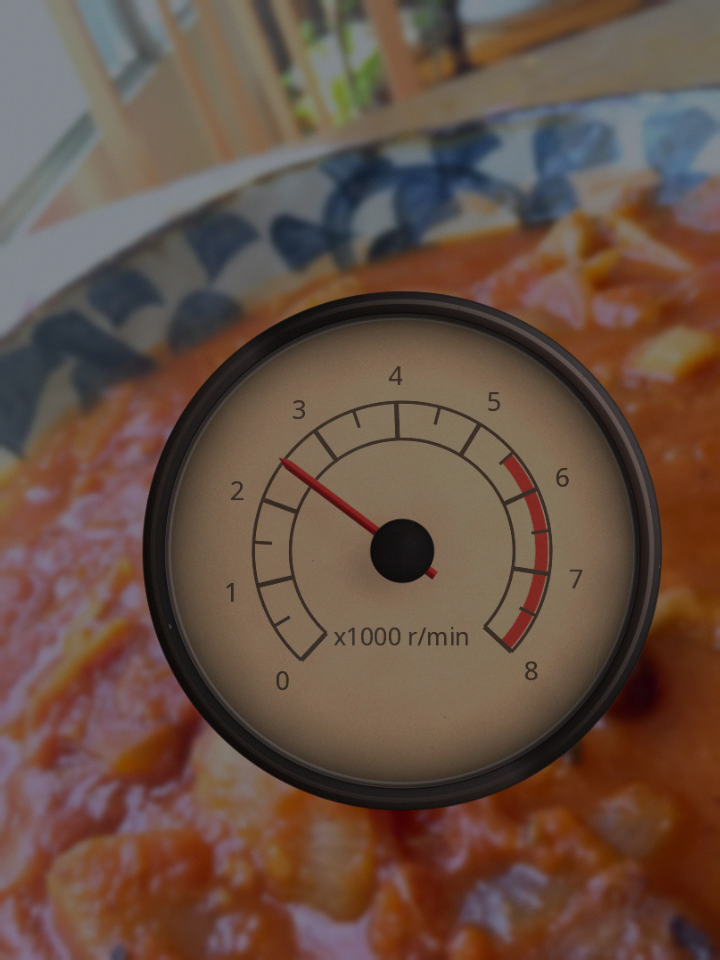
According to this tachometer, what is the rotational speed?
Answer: 2500 rpm
